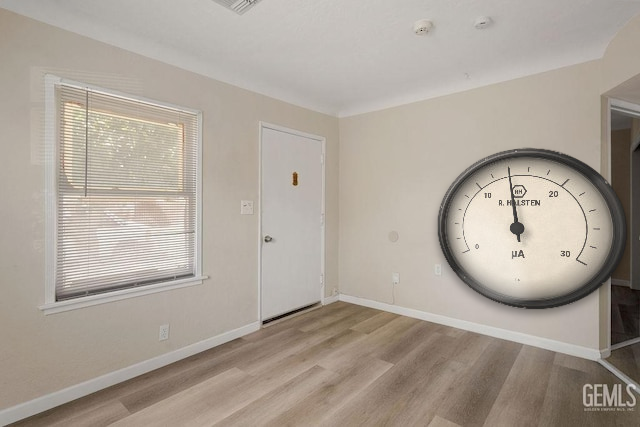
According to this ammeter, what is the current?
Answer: 14 µA
